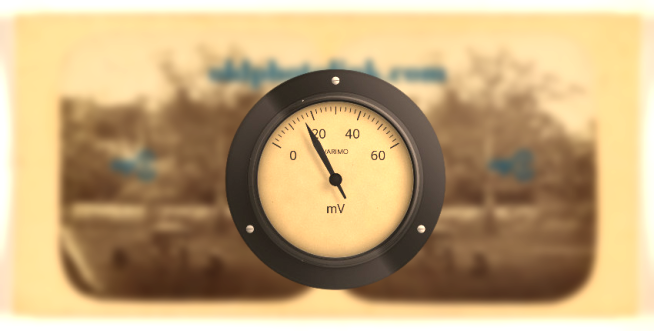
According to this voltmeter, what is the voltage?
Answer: 16 mV
